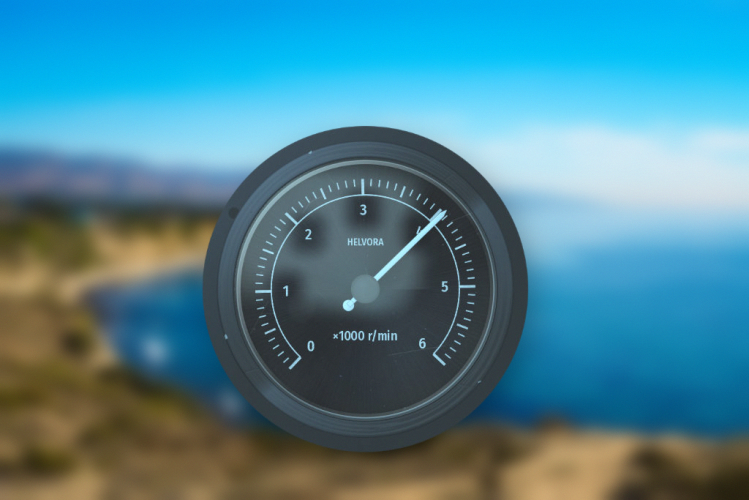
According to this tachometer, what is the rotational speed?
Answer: 4050 rpm
